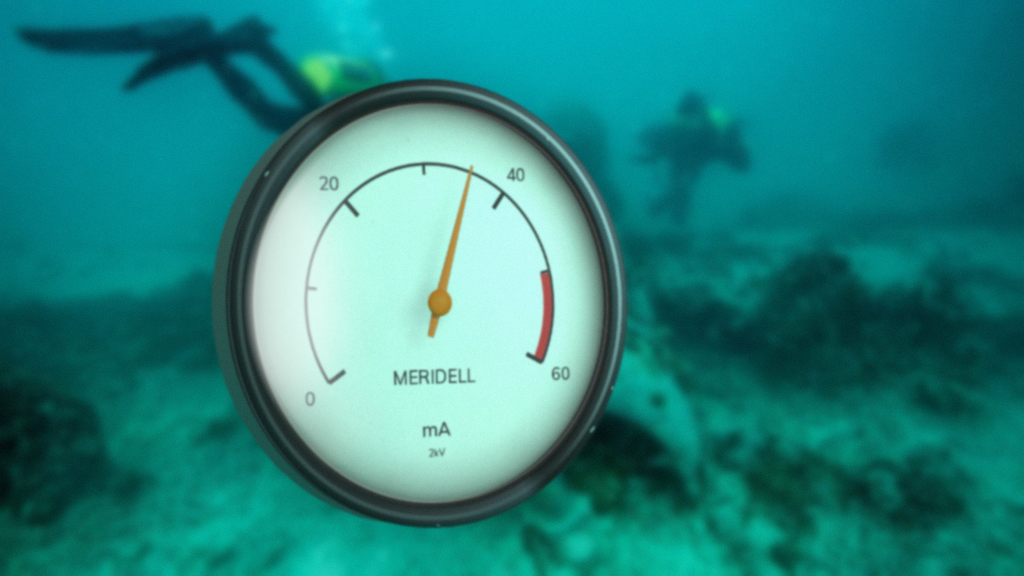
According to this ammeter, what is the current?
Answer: 35 mA
